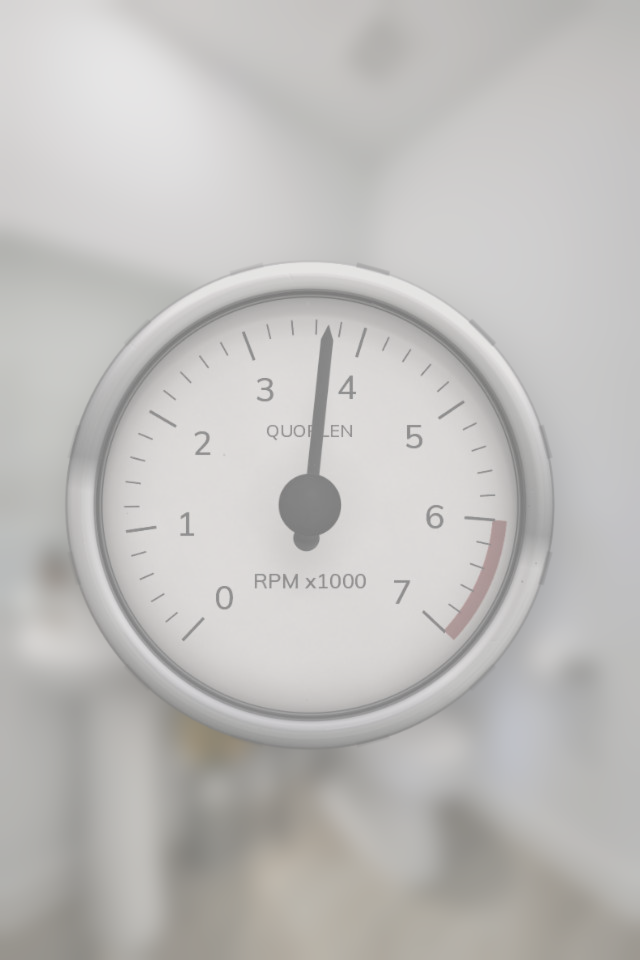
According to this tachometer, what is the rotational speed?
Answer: 3700 rpm
